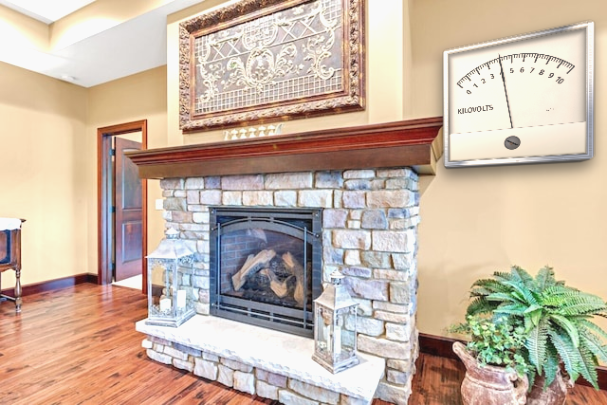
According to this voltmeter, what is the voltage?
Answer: 4 kV
